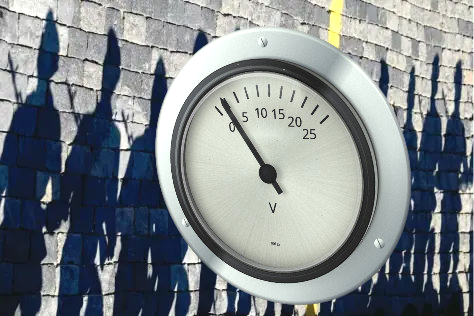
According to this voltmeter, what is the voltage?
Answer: 2.5 V
